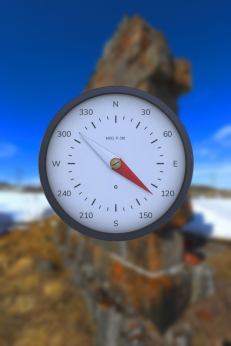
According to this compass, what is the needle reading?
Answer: 130 °
